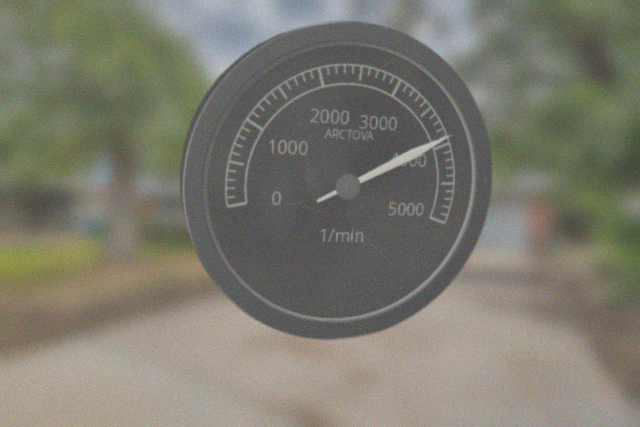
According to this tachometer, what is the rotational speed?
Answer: 3900 rpm
